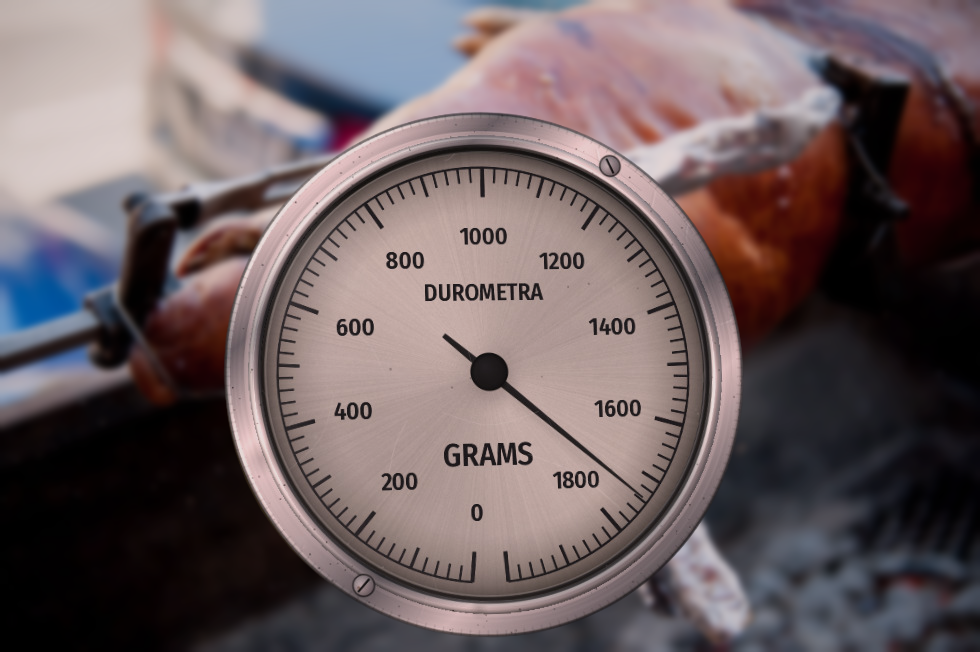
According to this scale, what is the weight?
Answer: 1740 g
